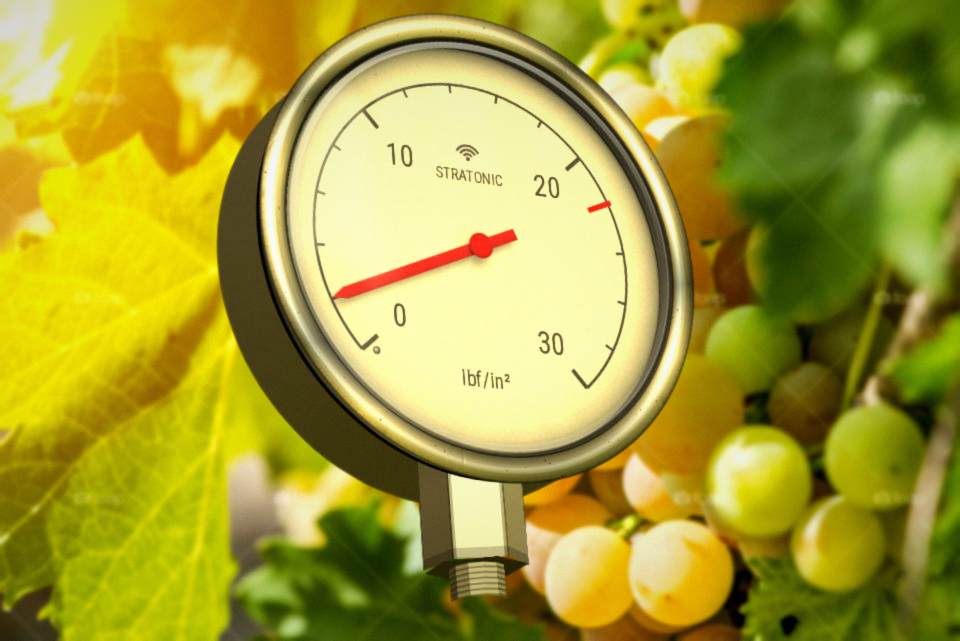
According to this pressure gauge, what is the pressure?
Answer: 2 psi
